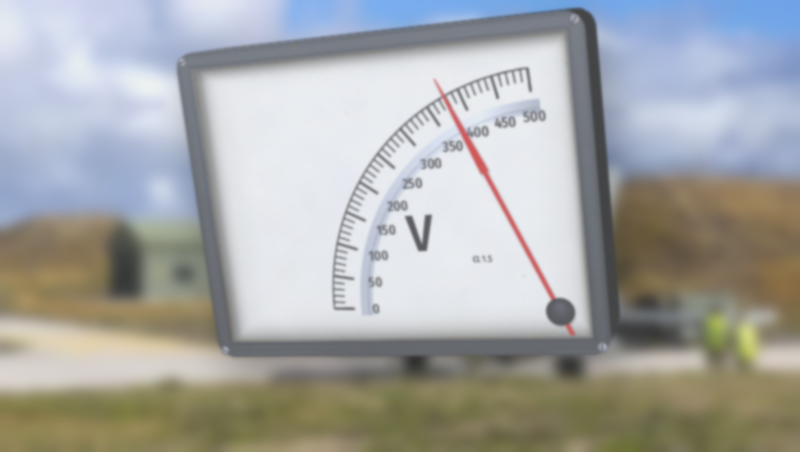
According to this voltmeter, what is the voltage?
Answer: 380 V
